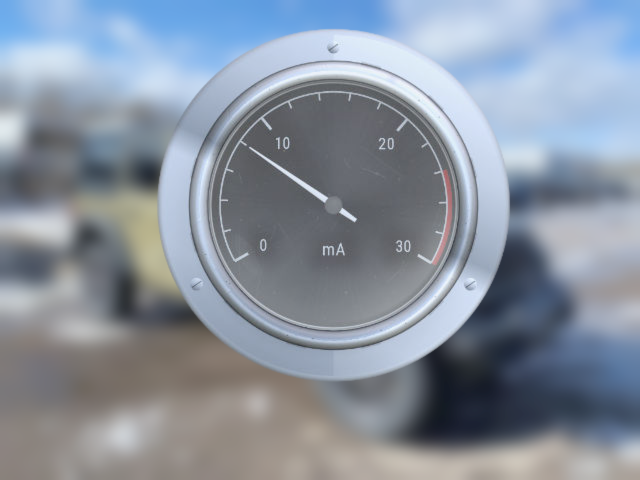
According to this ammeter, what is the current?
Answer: 8 mA
